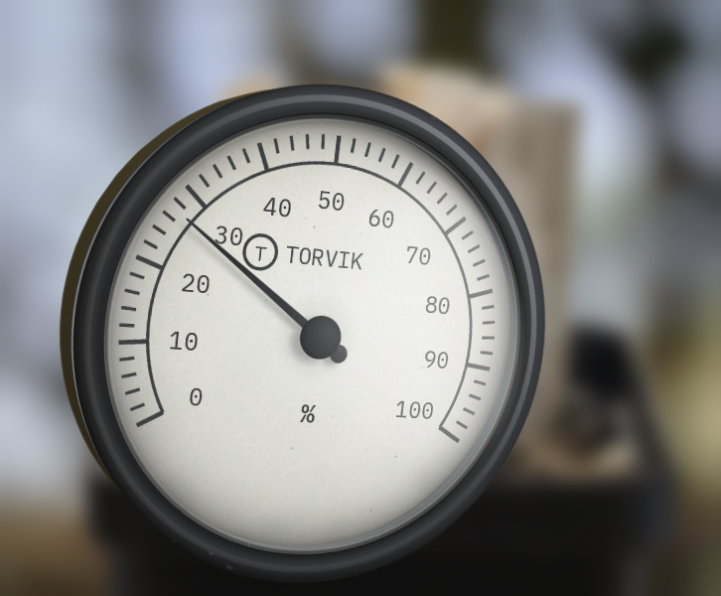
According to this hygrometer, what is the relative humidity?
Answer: 27 %
